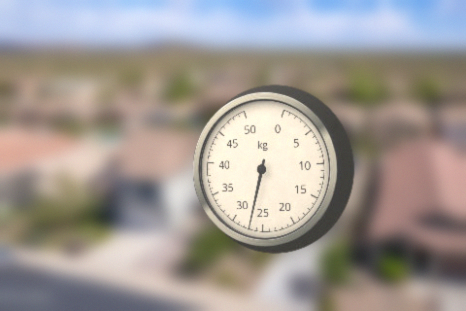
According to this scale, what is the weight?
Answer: 27 kg
